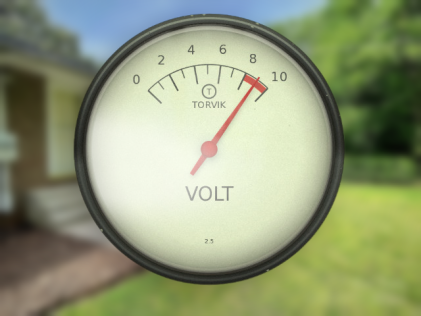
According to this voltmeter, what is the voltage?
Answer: 9 V
